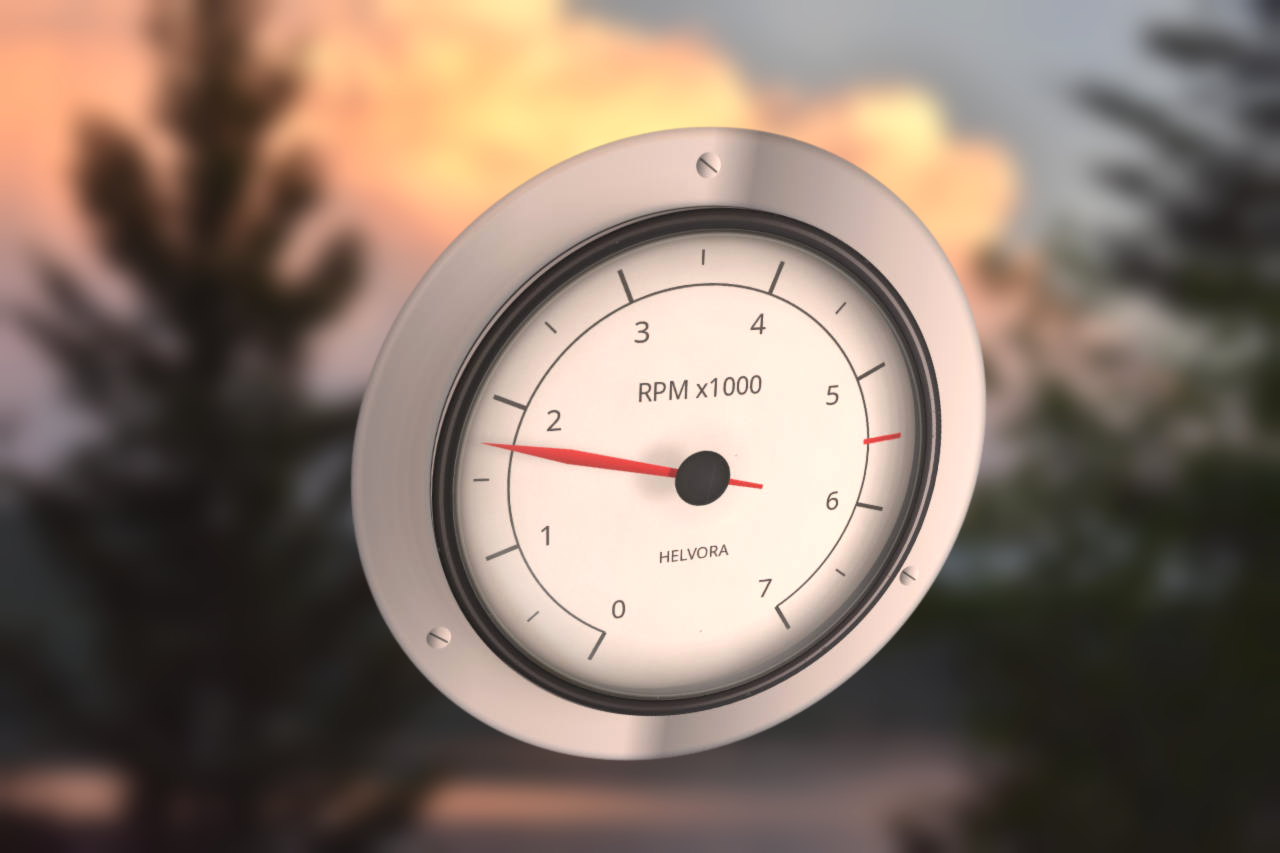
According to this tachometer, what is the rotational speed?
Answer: 1750 rpm
